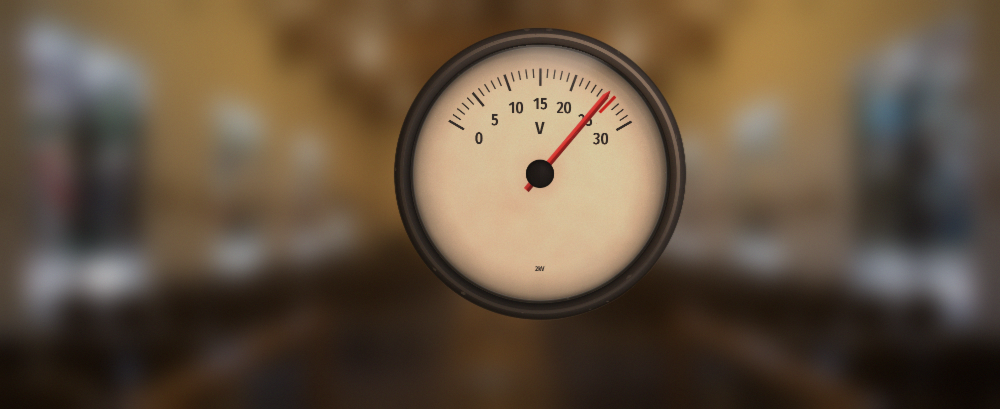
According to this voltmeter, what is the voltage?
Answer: 25 V
